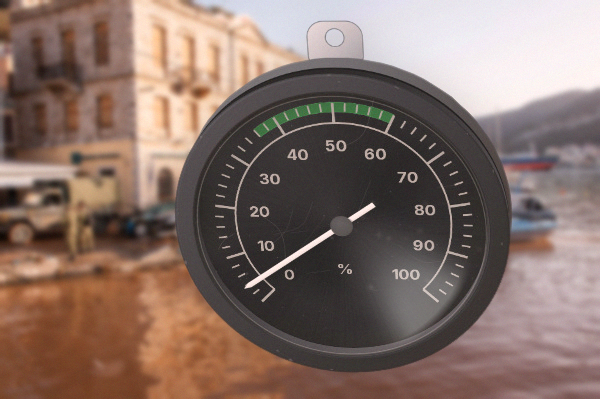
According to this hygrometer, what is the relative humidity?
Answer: 4 %
